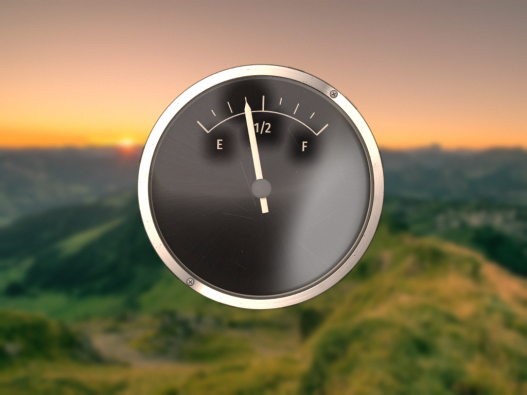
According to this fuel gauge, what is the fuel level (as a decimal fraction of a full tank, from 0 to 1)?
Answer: 0.375
